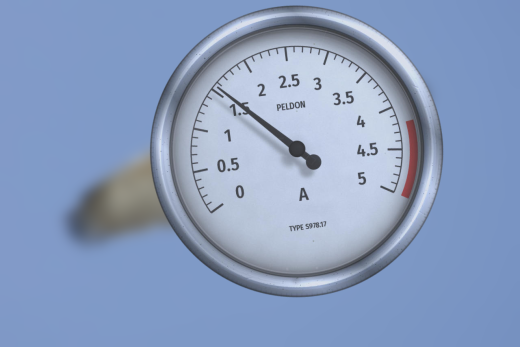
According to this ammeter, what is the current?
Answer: 1.55 A
